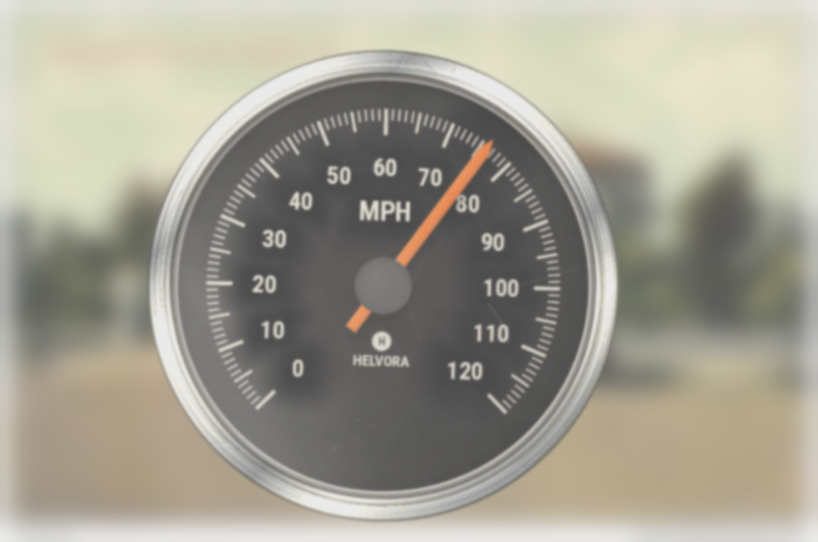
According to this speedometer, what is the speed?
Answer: 76 mph
